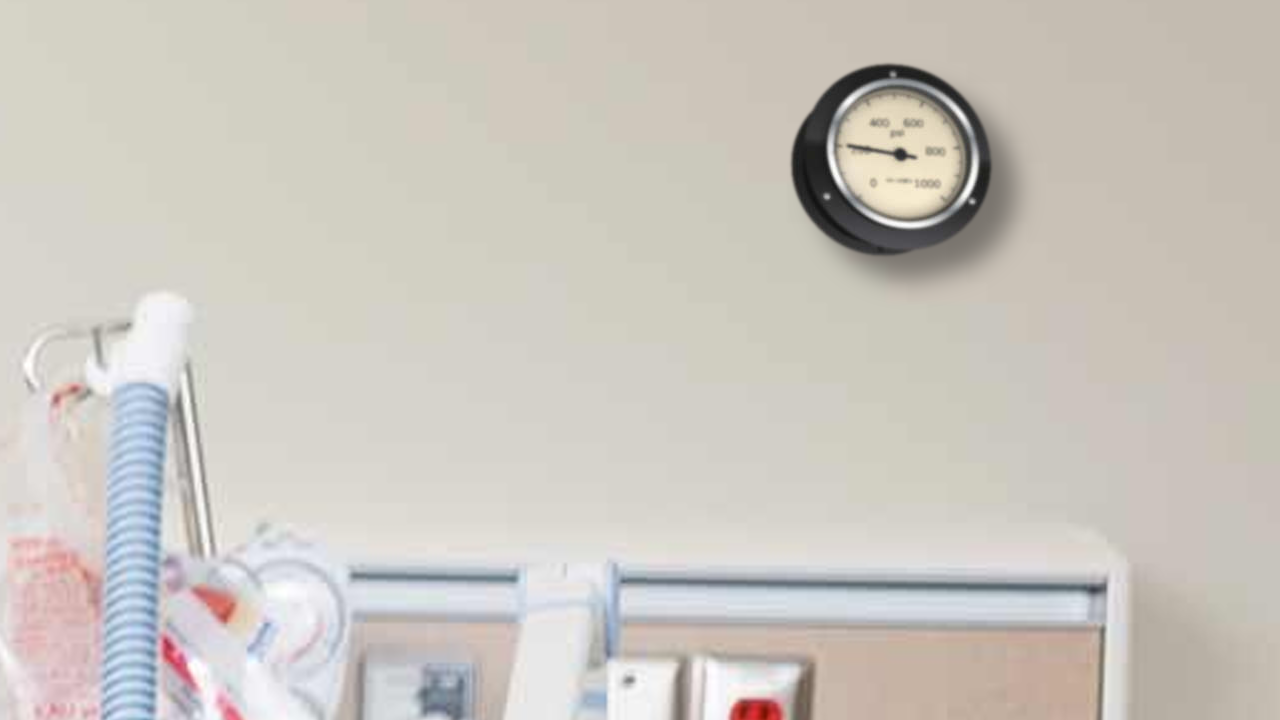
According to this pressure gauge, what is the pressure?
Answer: 200 psi
